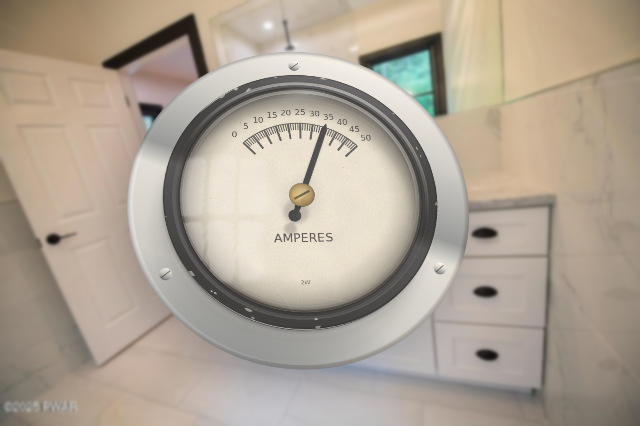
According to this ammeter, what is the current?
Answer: 35 A
